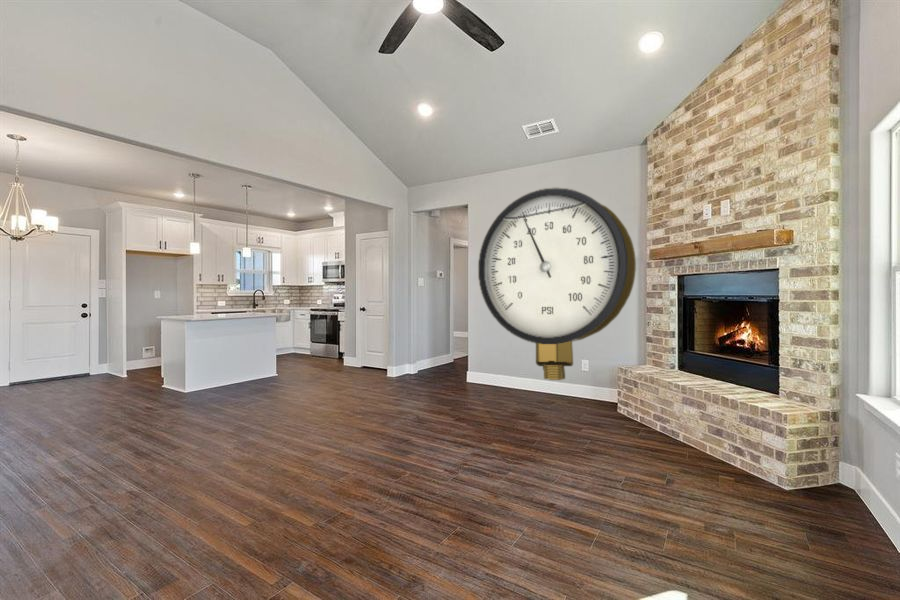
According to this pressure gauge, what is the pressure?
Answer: 40 psi
